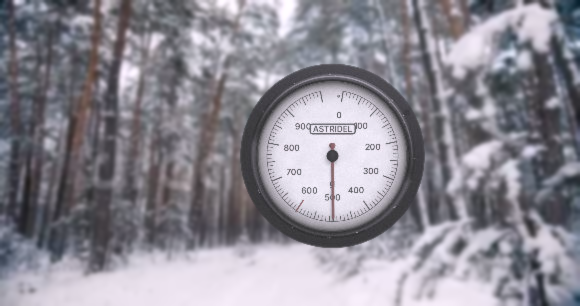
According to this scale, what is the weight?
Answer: 500 g
